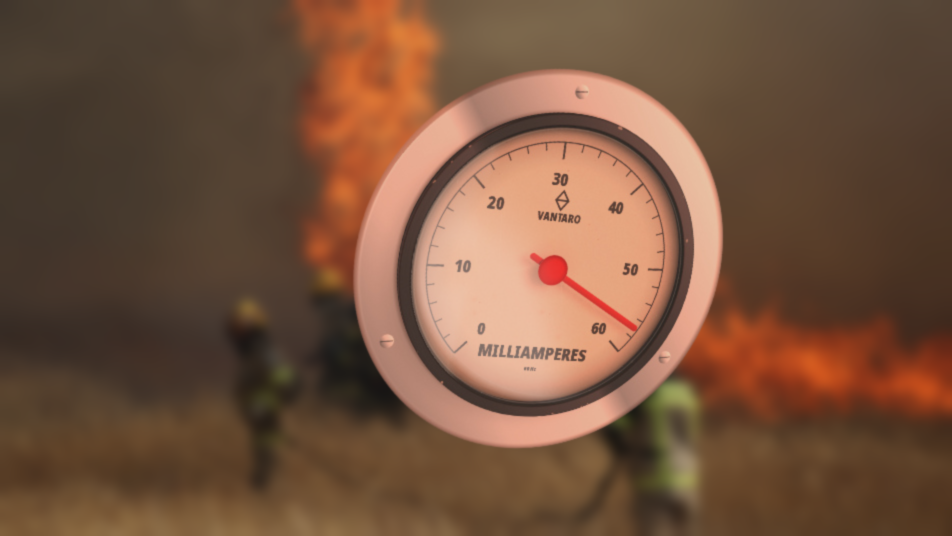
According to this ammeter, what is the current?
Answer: 57 mA
